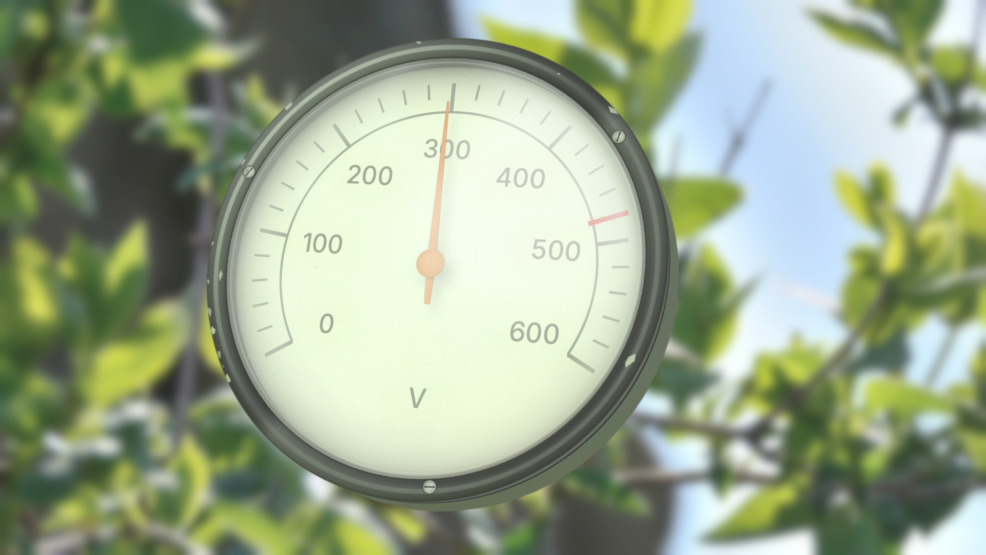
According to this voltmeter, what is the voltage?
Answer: 300 V
